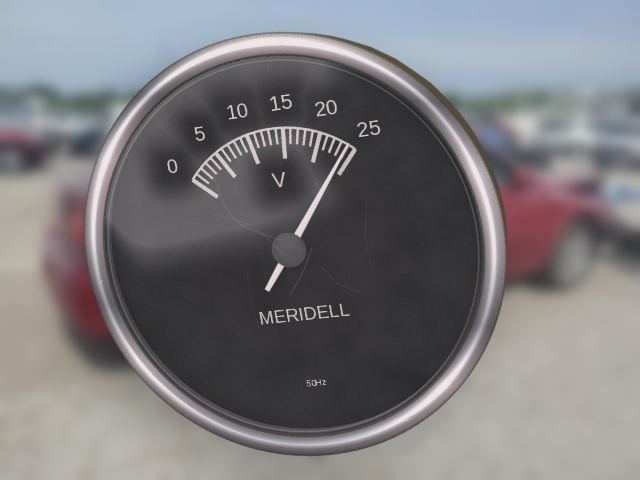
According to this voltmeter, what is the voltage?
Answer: 24 V
